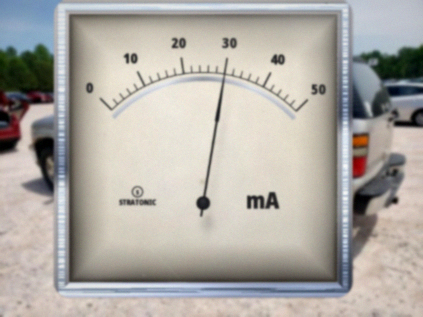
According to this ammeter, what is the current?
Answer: 30 mA
